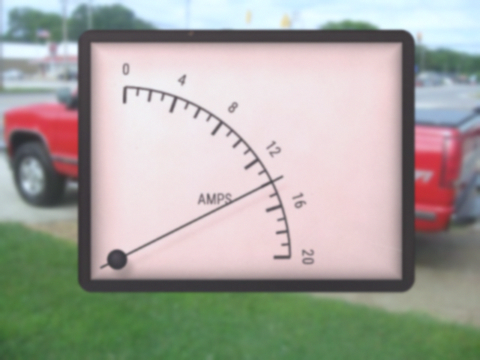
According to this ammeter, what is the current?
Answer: 14 A
